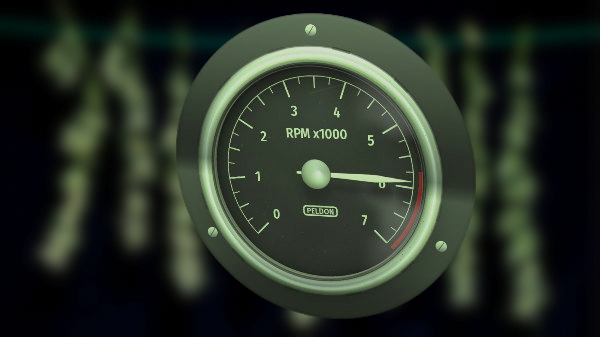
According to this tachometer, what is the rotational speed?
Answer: 5875 rpm
